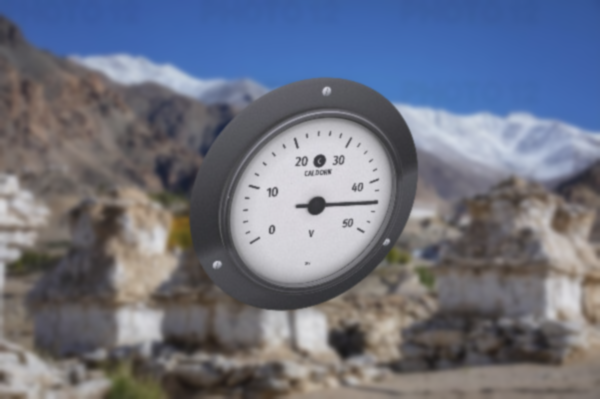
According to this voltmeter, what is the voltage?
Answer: 44 V
